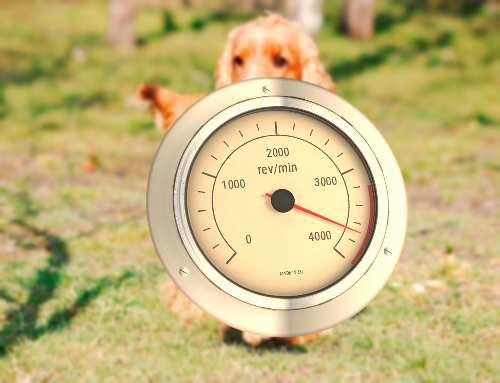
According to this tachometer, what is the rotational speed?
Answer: 3700 rpm
